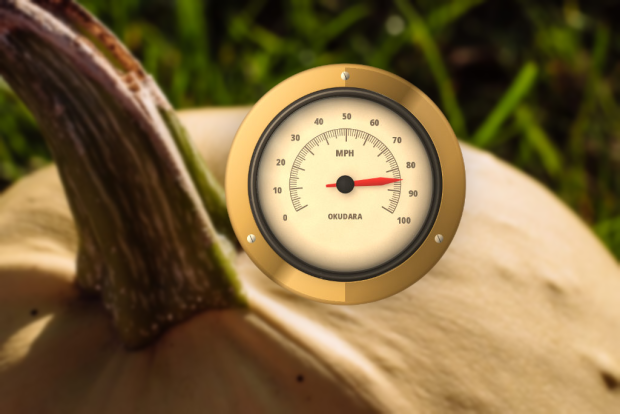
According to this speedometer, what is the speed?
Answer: 85 mph
